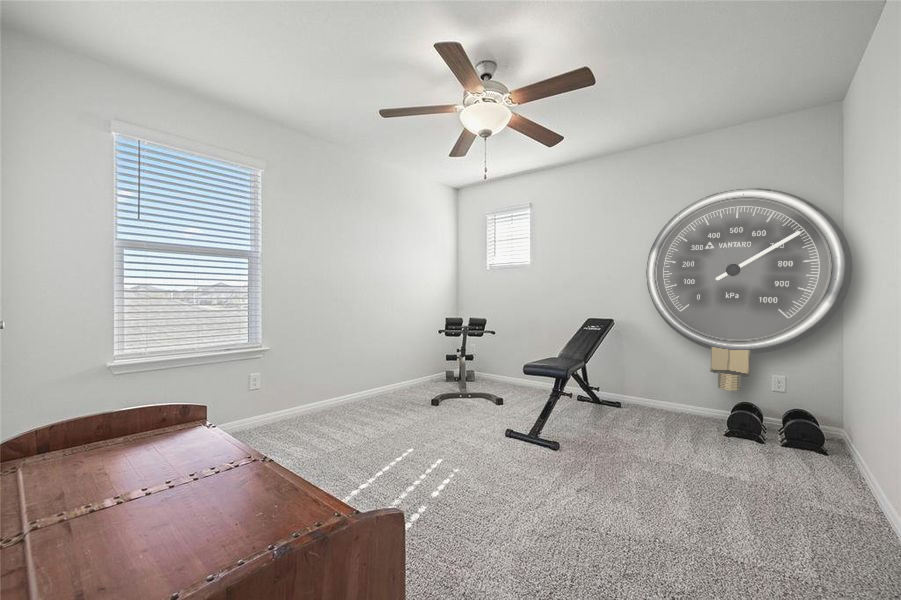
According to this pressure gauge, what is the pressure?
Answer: 700 kPa
